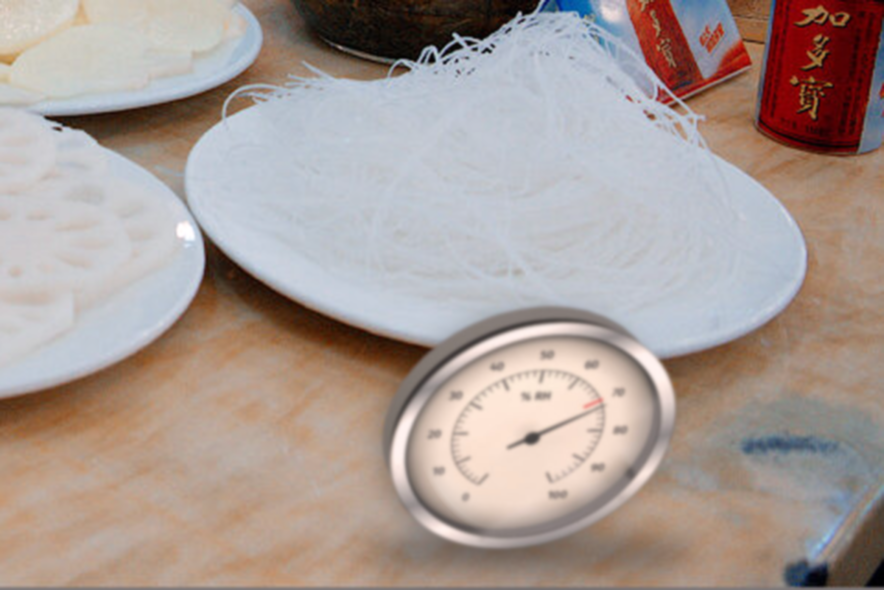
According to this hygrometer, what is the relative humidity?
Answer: 70 %
